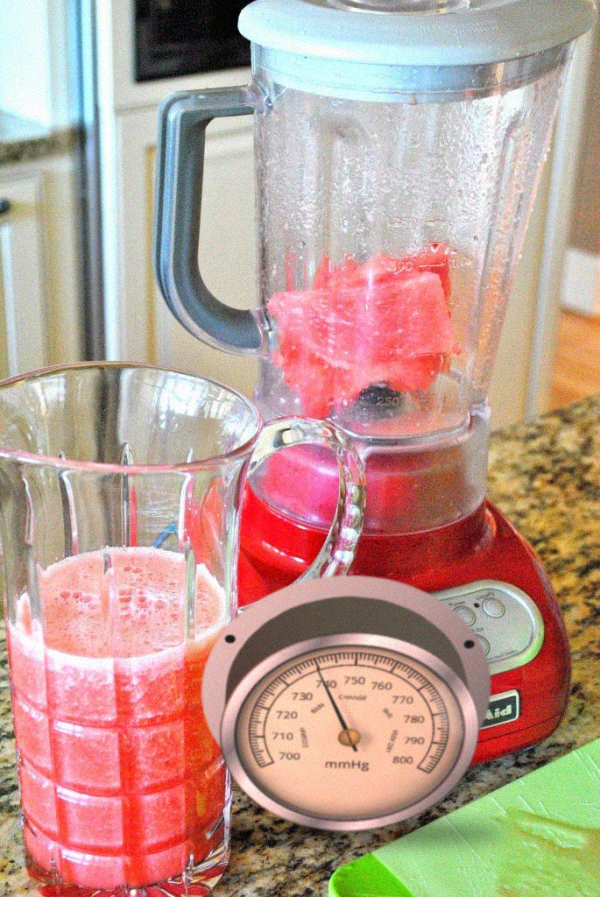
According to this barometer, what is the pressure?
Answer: 740 mmHg
